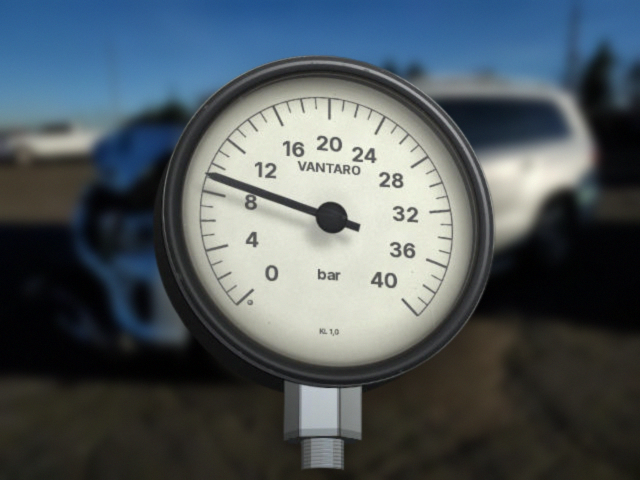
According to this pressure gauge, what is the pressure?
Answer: 9 bar
